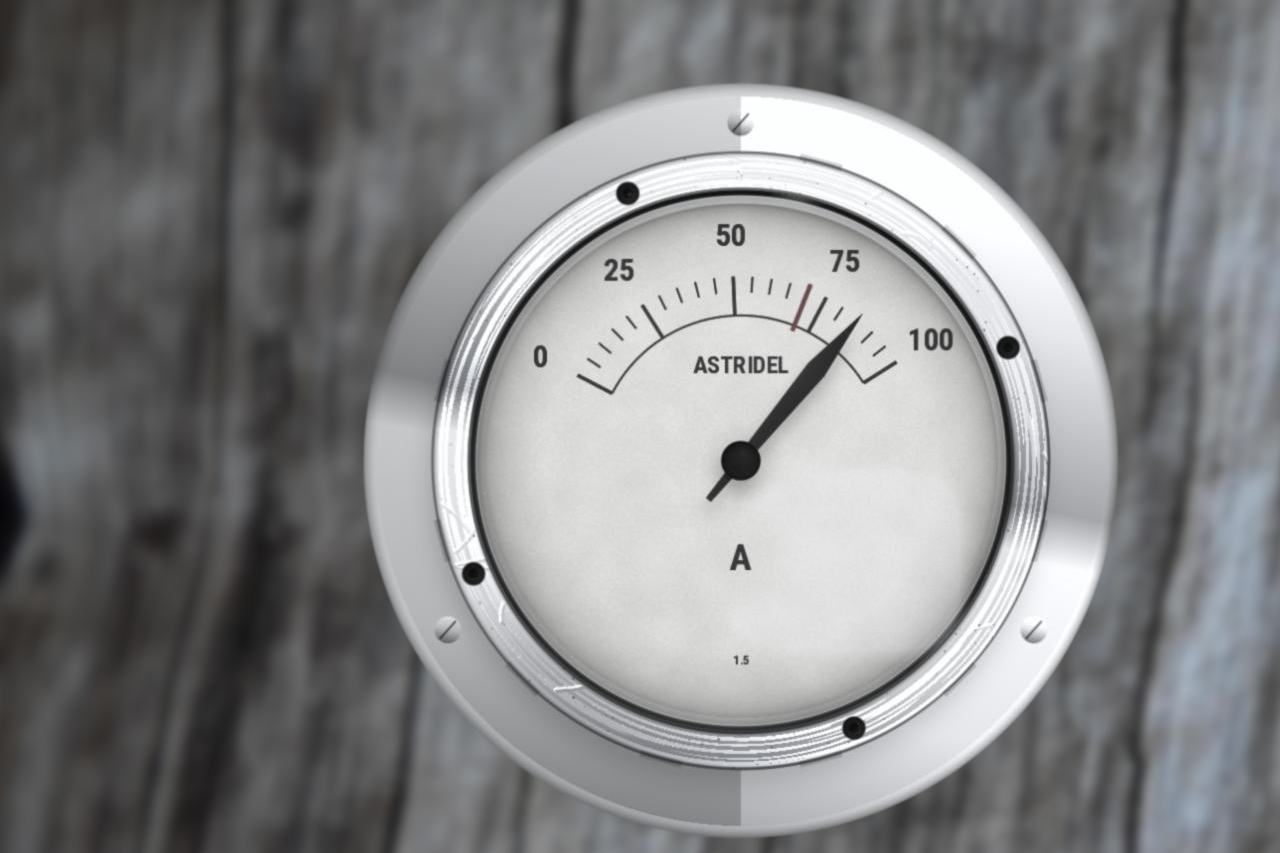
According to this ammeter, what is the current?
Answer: 85 A
